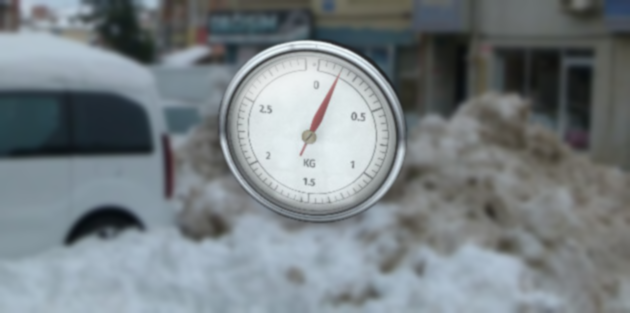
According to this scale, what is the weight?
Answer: 0.15 kg
